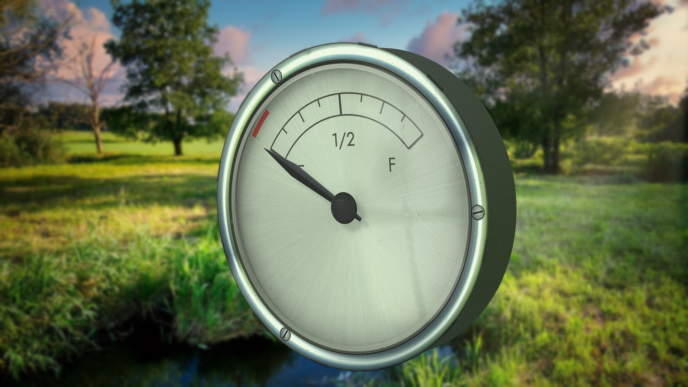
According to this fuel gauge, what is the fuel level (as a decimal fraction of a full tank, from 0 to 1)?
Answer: 0
